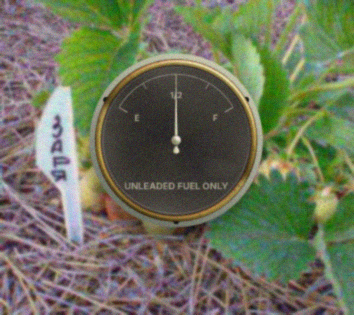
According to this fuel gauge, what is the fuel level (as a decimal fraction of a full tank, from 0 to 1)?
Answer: 0.5
